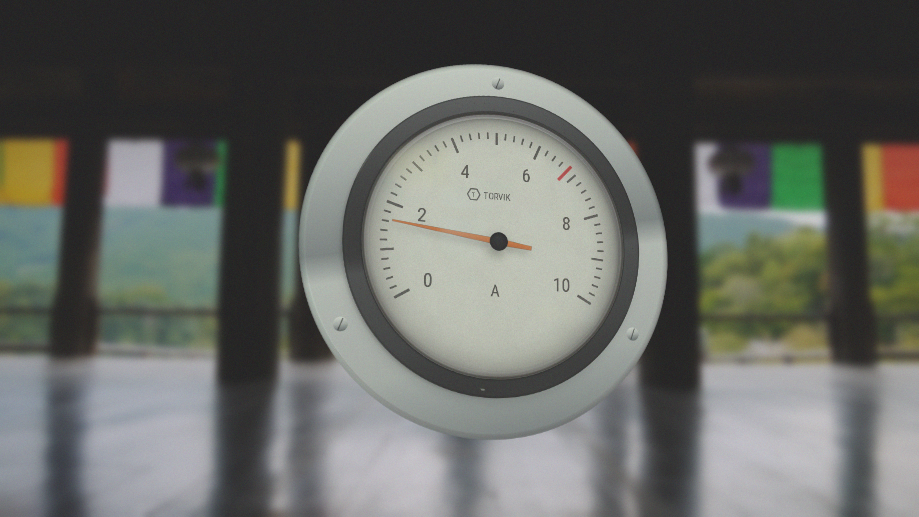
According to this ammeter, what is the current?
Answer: 1.6 A
